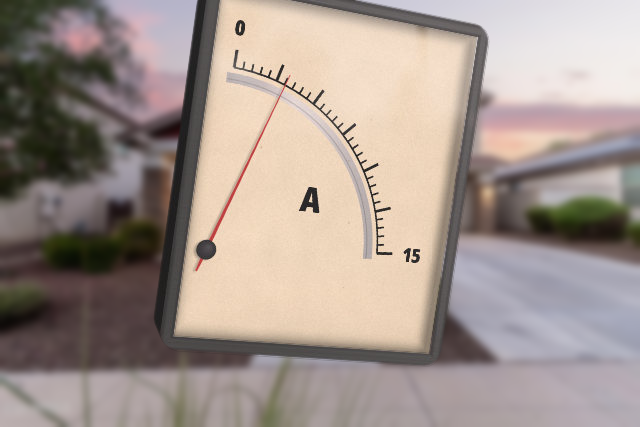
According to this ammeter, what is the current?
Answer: 3 A
